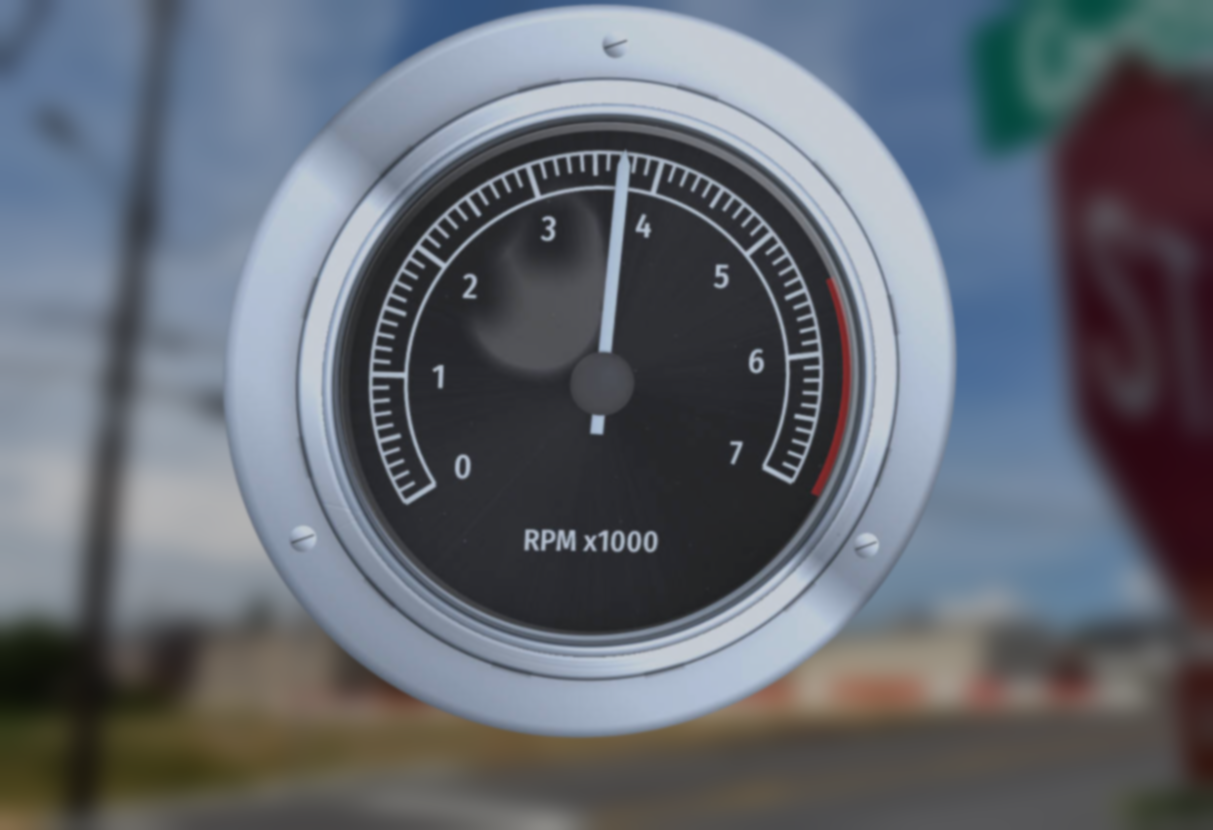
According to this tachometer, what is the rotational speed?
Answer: 3700 rpm
